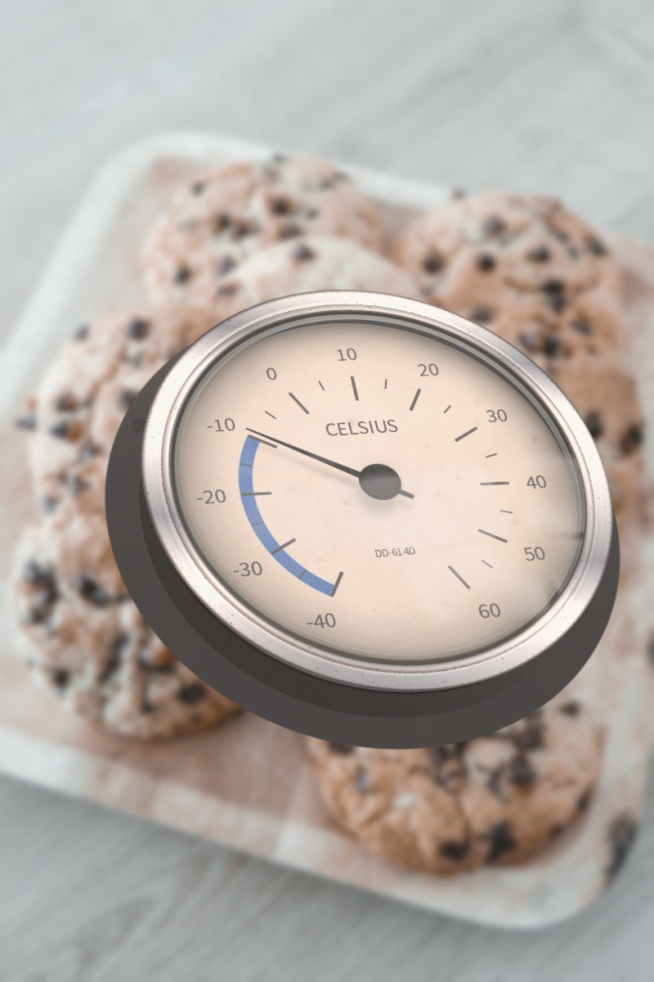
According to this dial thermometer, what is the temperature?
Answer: -10 °C
